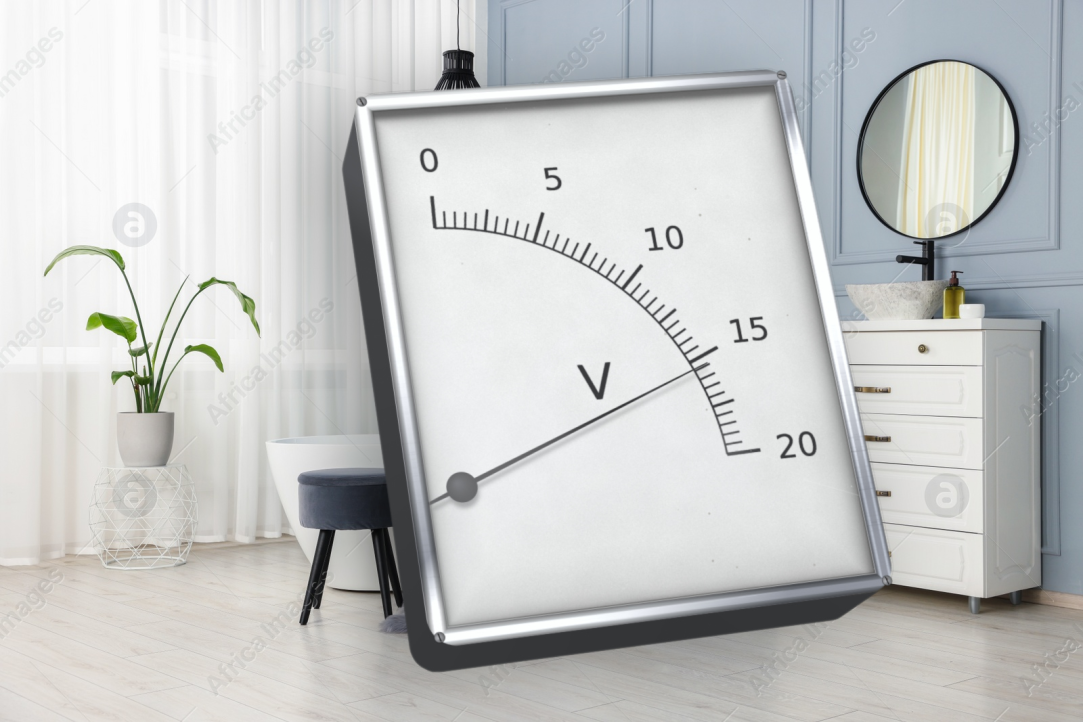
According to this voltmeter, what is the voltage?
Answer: 15.5 V
